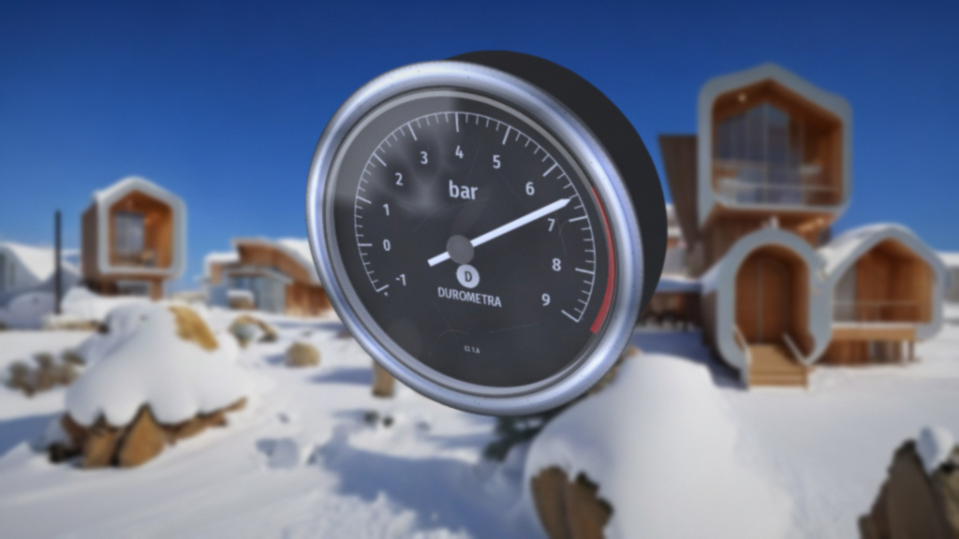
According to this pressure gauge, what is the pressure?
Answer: 6.6 bar
